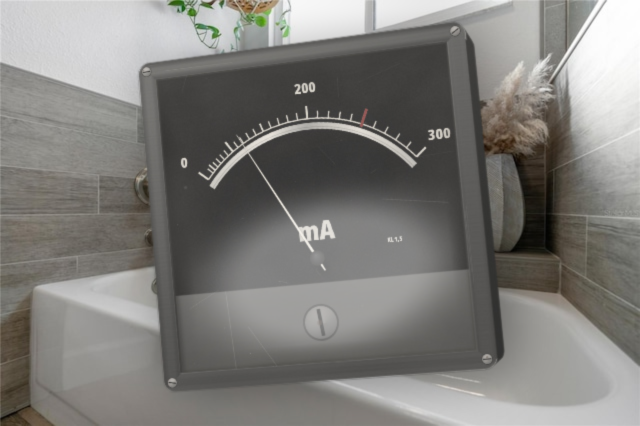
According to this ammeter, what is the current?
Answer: 120 mA
